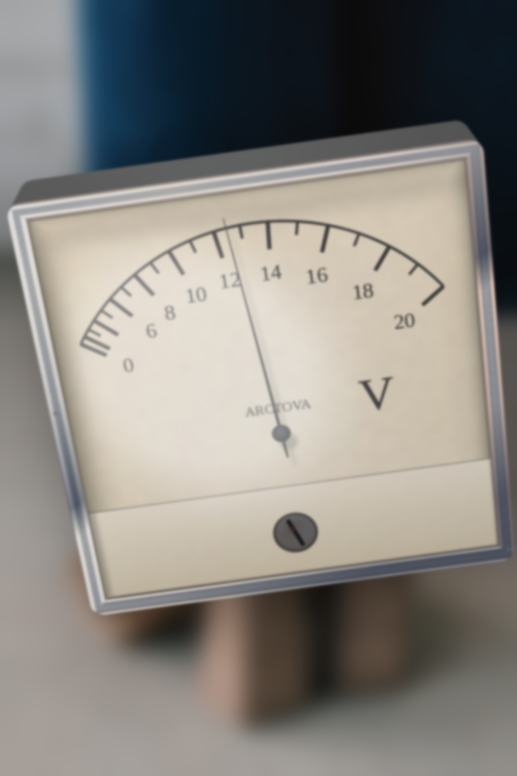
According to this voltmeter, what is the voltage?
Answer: 12.5 V
